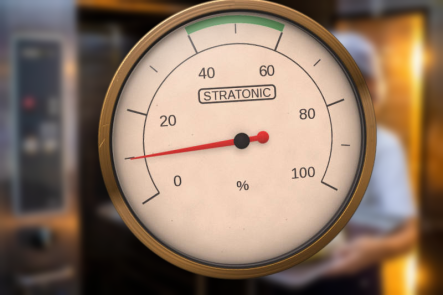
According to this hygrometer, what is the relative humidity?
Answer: 10 %
